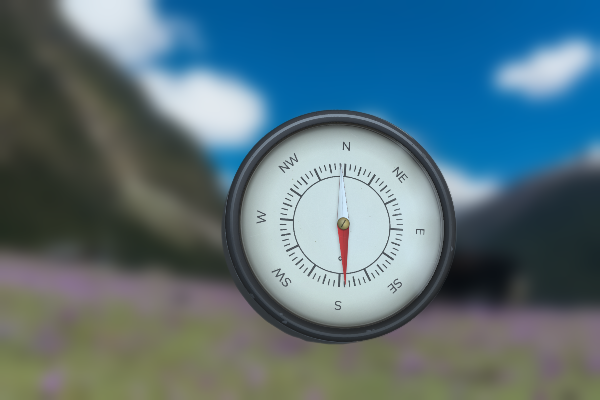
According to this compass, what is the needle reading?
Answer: 175 °
